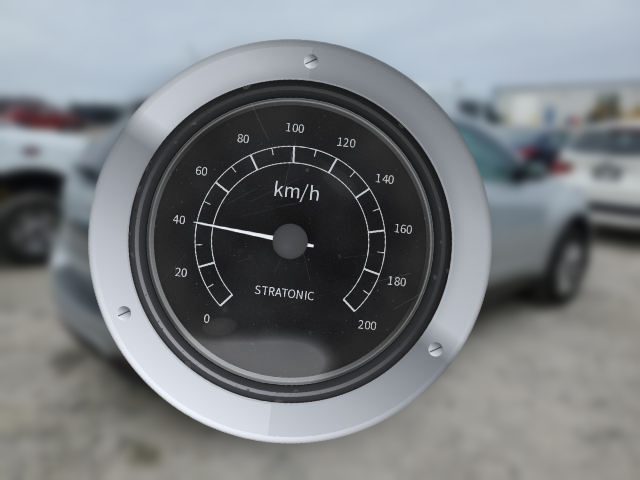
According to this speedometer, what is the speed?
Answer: 40 km/h
